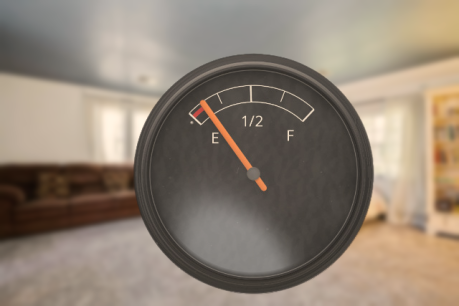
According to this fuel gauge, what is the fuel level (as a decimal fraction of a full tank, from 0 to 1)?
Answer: 0.125
